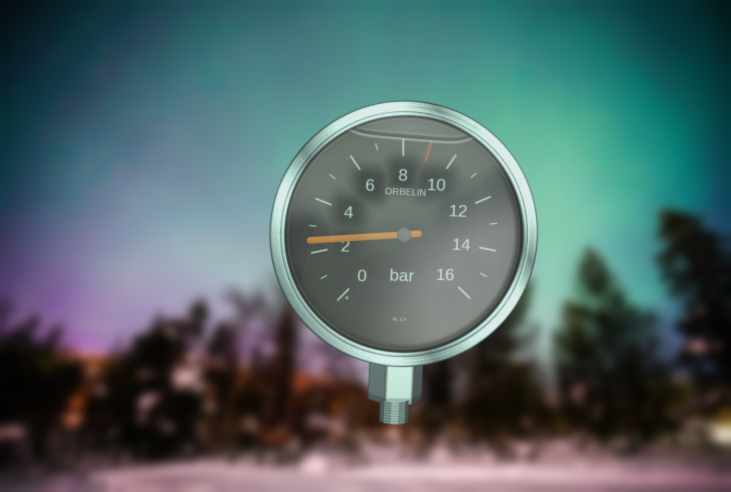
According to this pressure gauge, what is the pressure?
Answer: 2.5 bar
